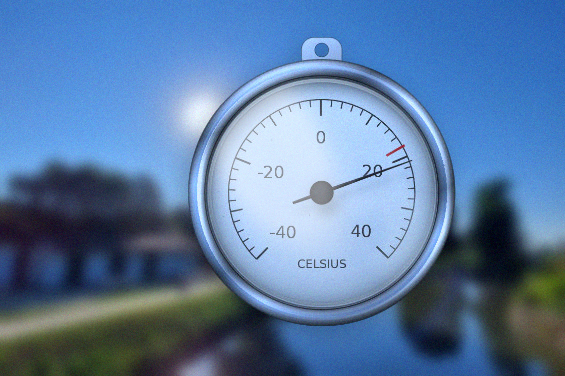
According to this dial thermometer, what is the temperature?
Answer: 21 °C
